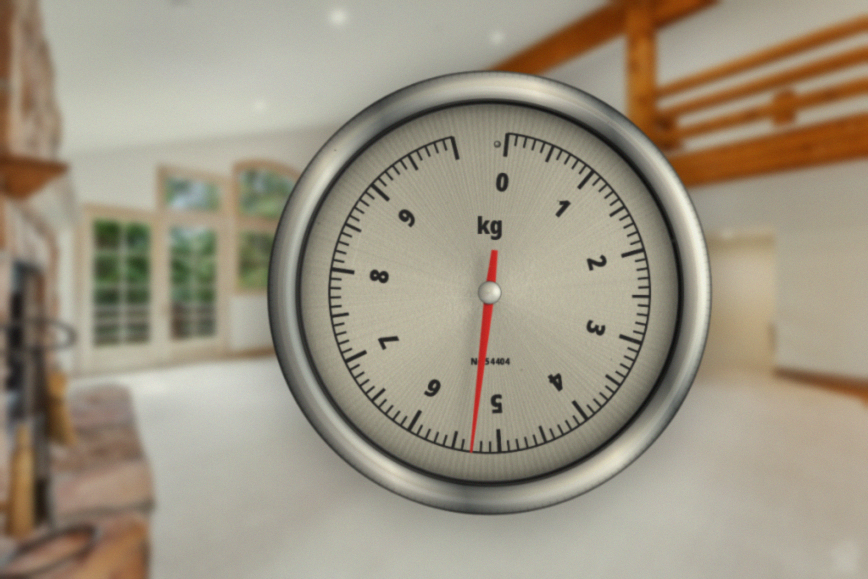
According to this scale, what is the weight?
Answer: 5.3 kg
